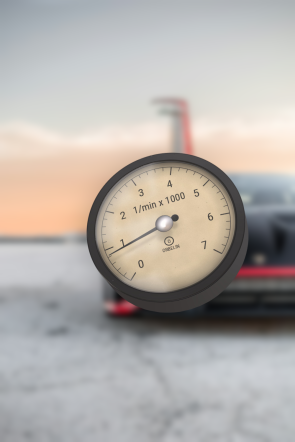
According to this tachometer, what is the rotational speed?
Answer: 800 rpm
